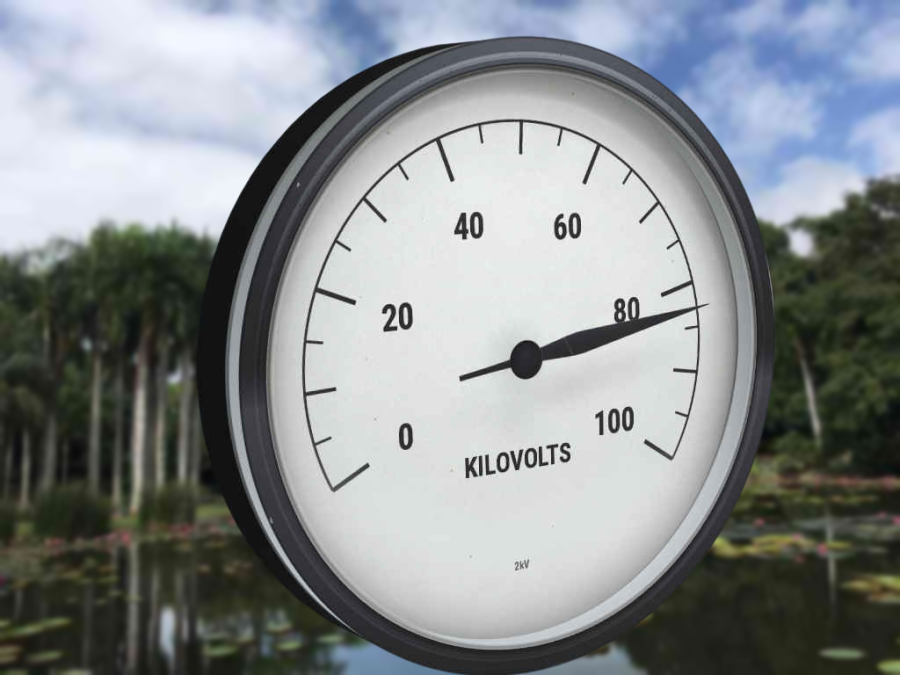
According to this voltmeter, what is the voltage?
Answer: 82.5 kV
